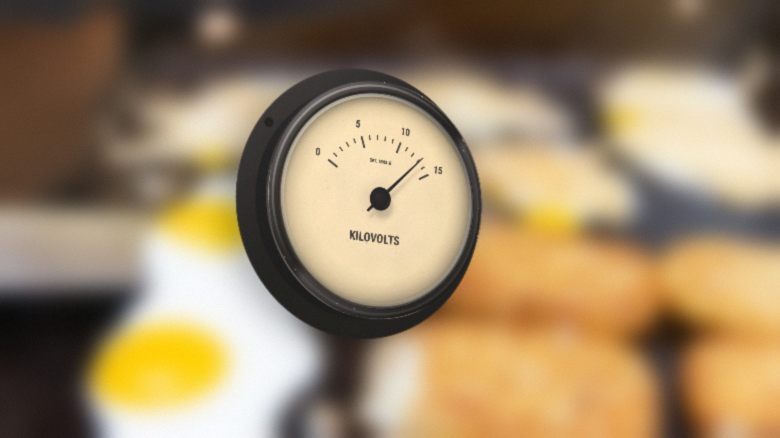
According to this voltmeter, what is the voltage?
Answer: 13 kV
